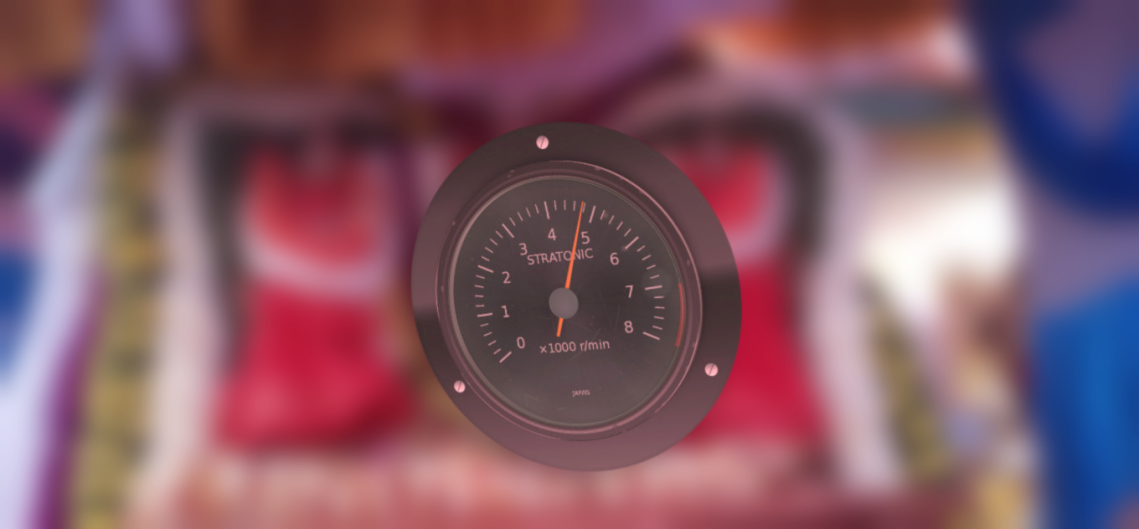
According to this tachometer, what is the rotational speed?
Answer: 4800 rpm
